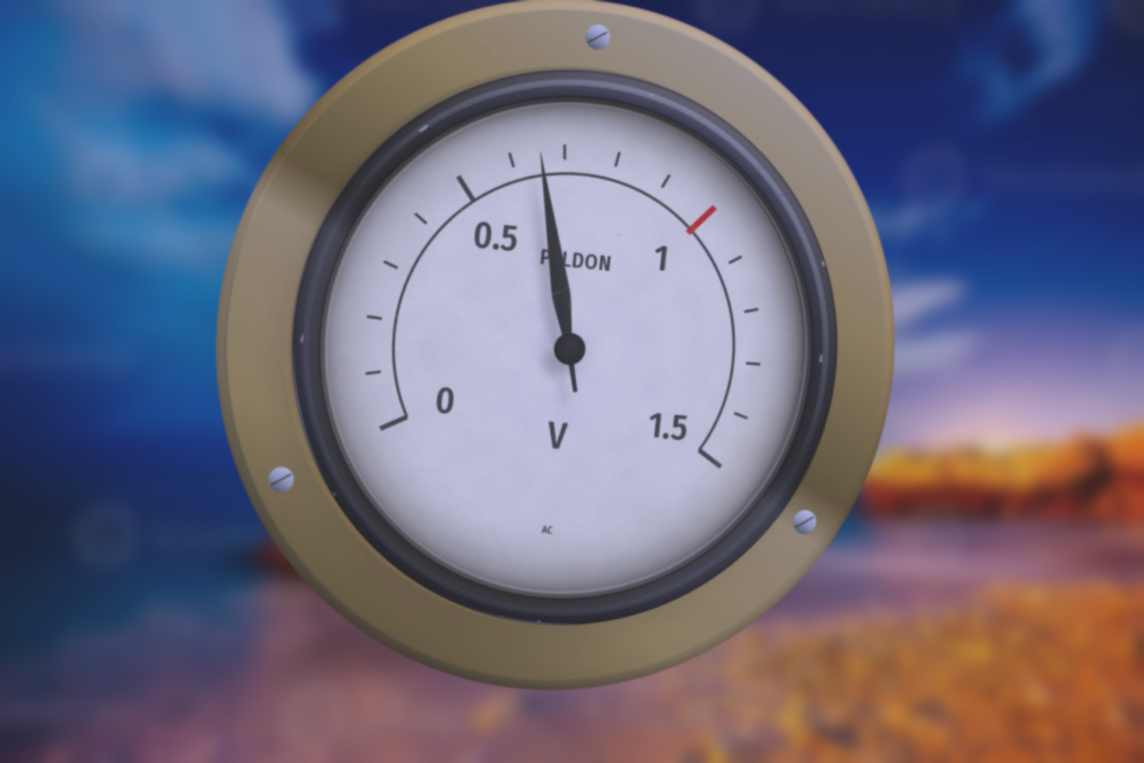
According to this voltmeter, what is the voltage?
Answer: 0.65 V
